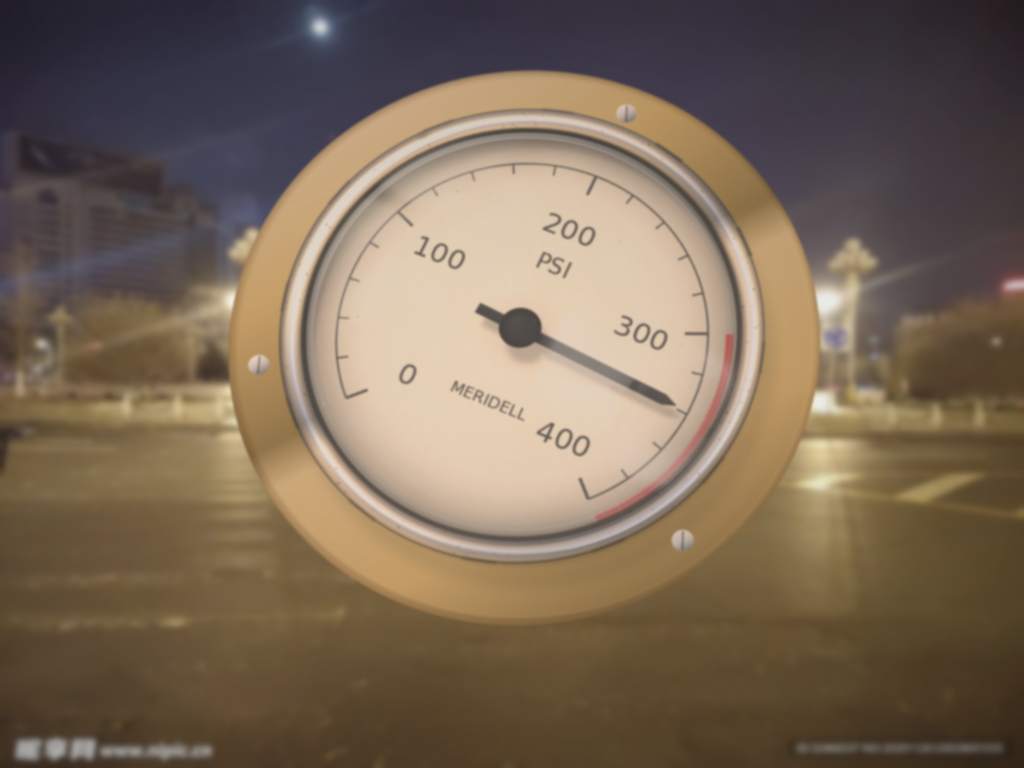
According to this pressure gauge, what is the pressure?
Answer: 340 psi
